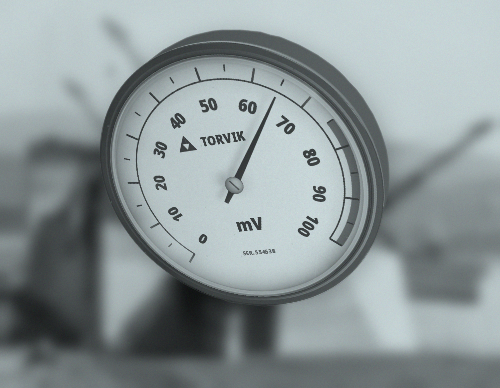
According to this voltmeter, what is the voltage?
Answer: 65 mV
